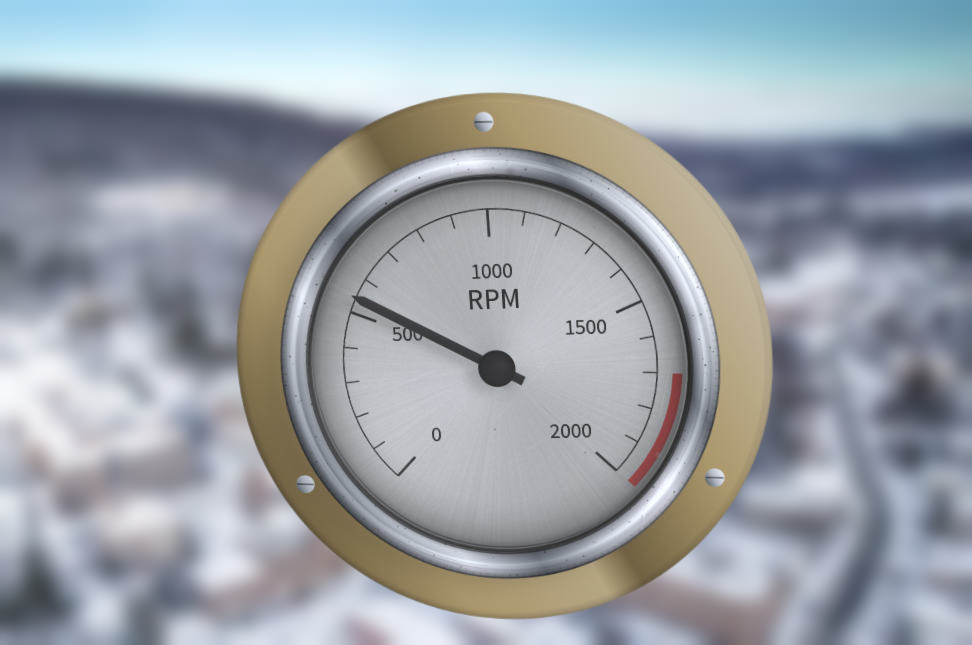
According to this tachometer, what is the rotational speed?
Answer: 550 rpm
